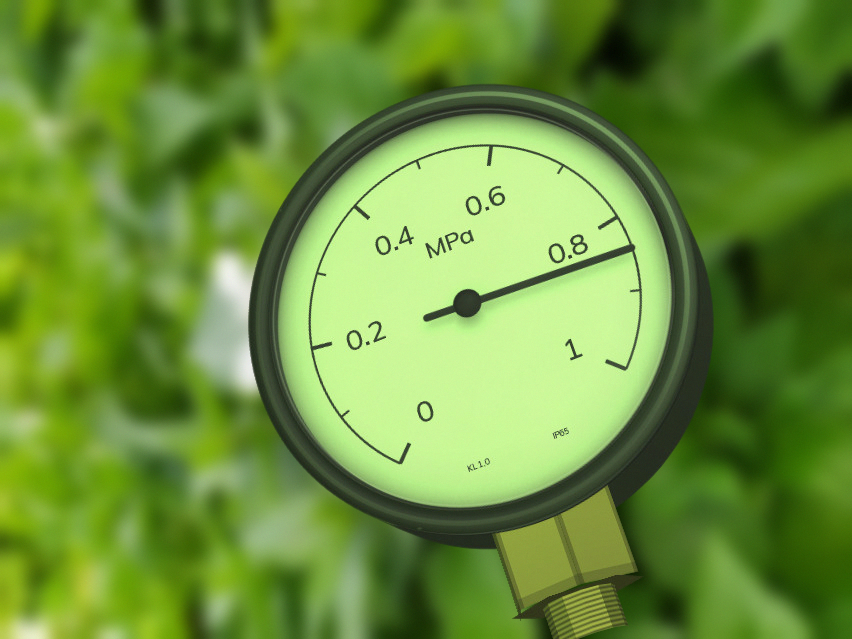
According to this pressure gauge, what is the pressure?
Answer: 0.85 MPa
